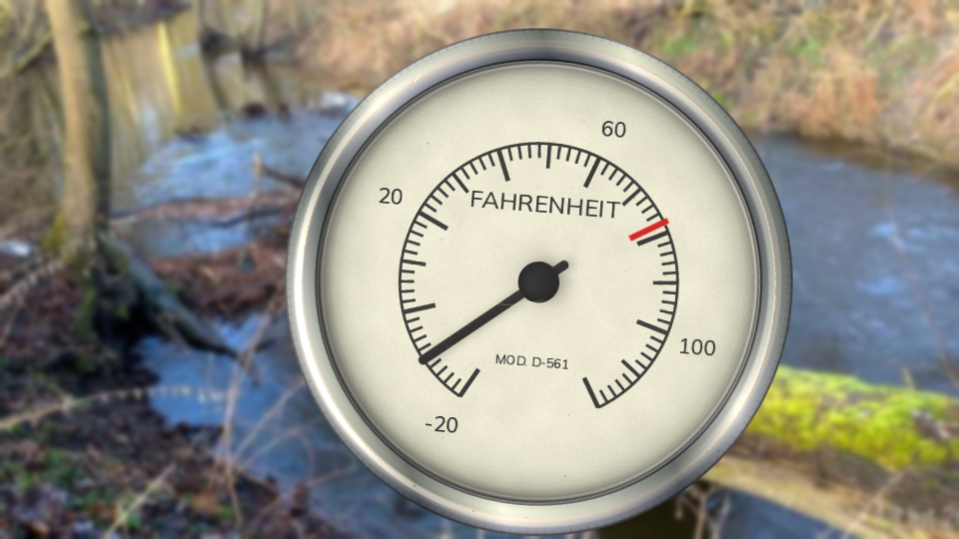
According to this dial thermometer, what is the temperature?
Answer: -10 °F
